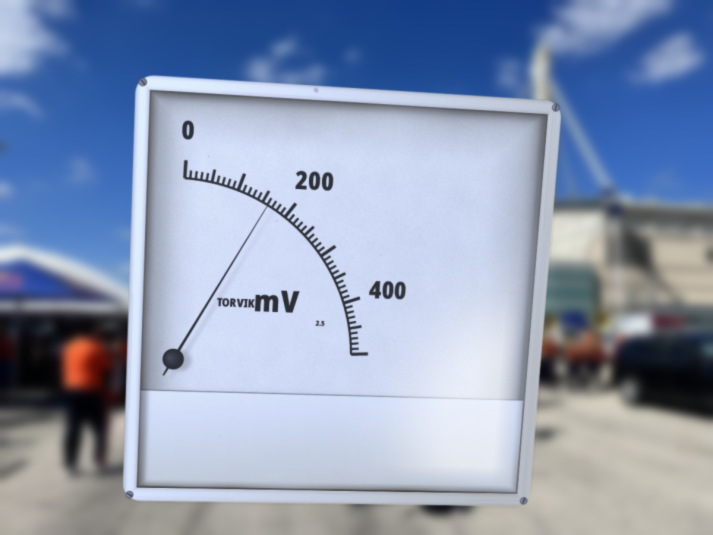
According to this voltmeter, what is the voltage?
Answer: 160 mV
